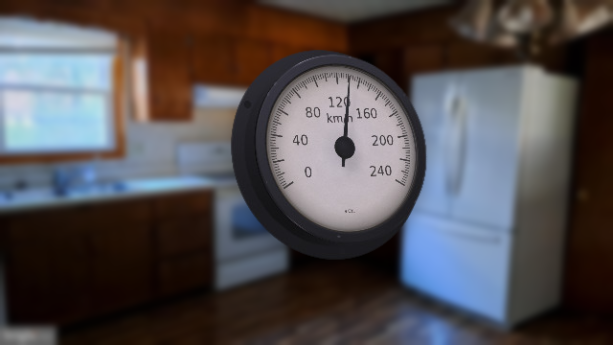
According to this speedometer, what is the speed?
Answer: 130 km/h
